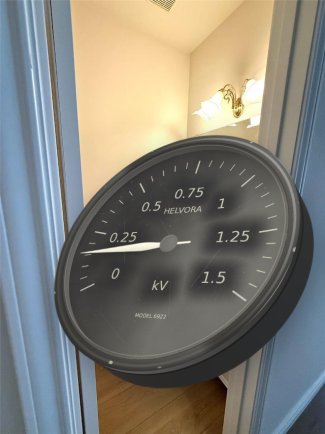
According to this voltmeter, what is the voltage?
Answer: 0.15 kV
